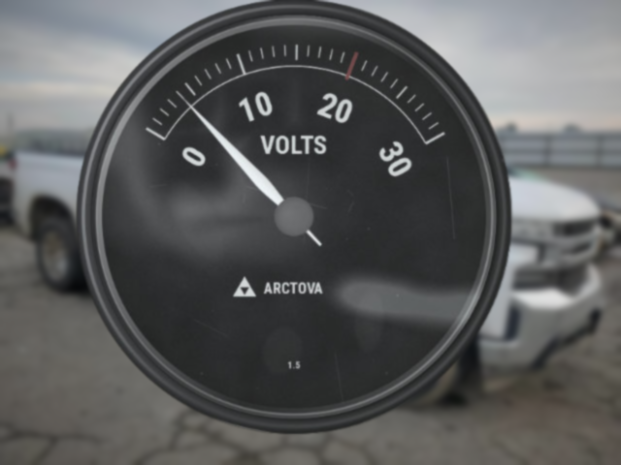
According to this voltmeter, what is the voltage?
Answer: 4 V
